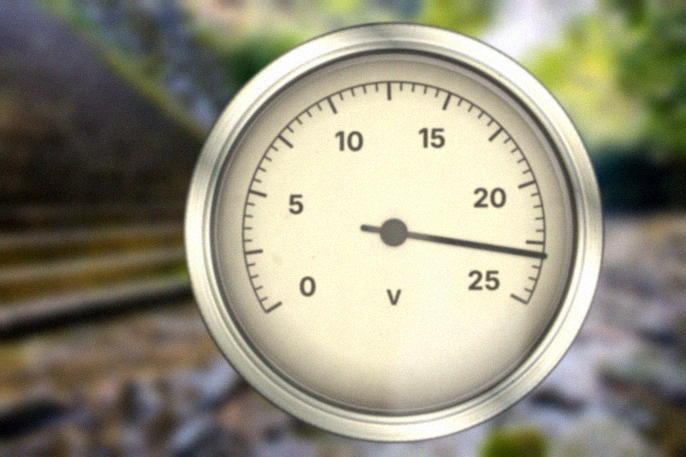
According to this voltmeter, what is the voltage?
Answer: 23 V
